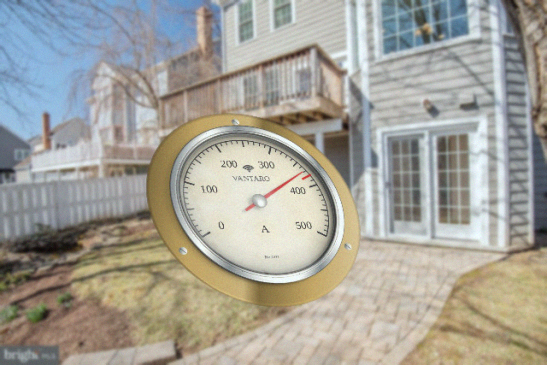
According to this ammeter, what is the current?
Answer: 370 A
